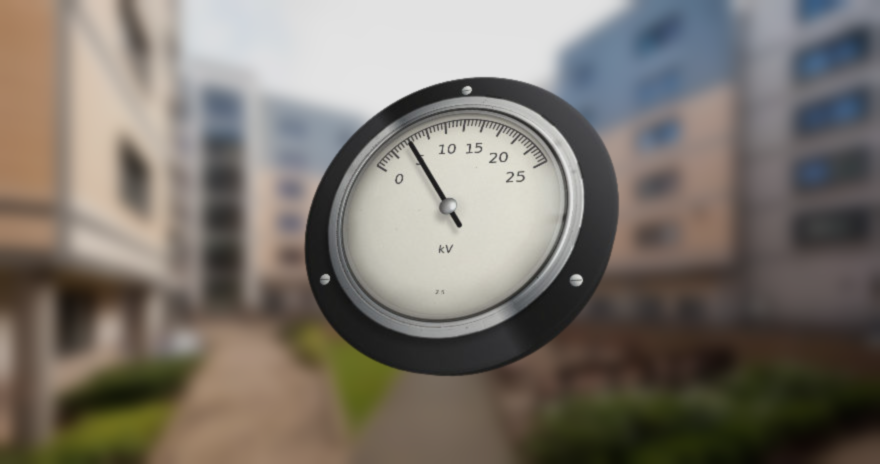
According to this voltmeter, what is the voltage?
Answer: 5 kV
